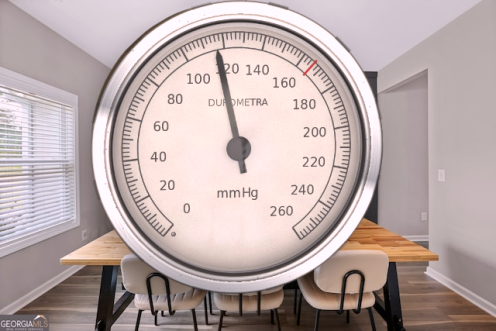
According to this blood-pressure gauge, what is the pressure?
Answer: 116 mmHg
